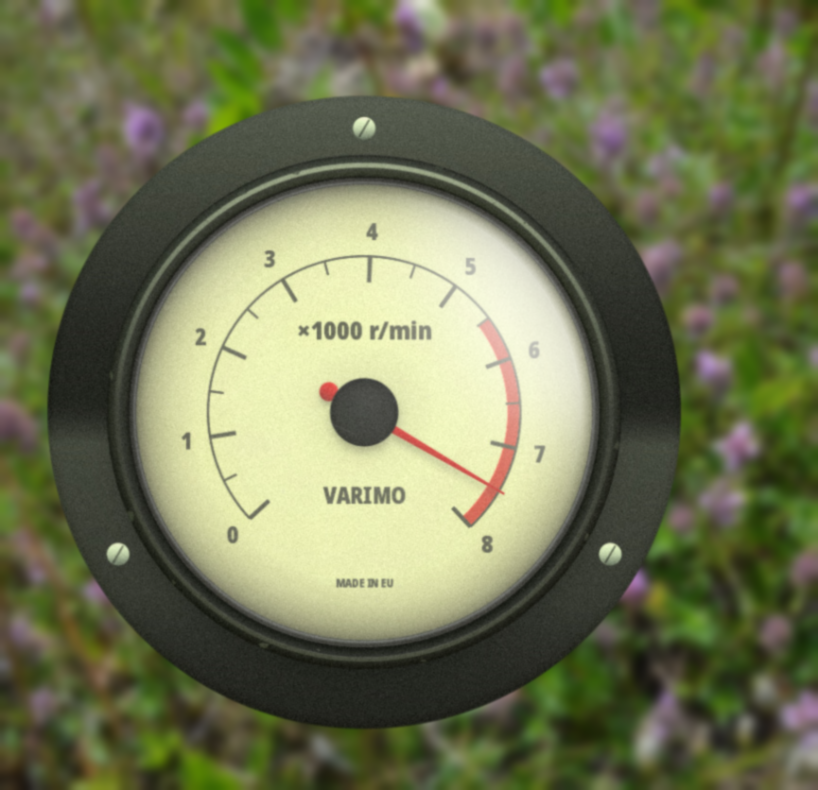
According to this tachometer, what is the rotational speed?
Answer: 7500 rpm
